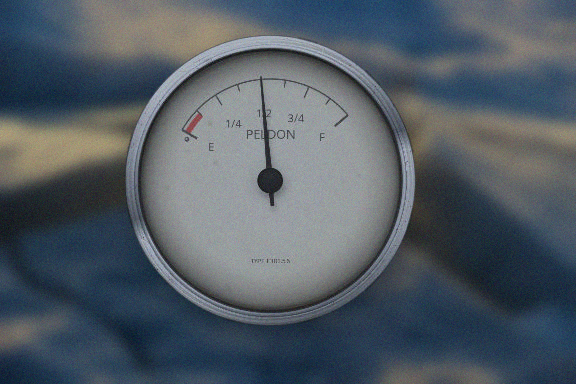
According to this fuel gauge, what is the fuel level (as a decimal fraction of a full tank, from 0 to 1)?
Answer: 0.5
